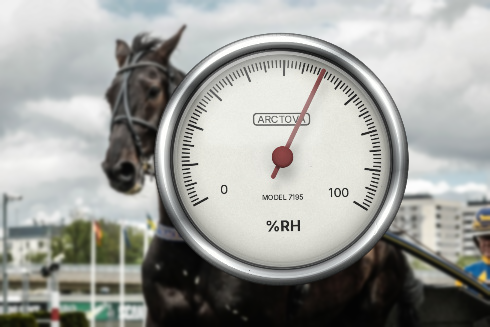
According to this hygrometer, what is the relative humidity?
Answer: 60 %
